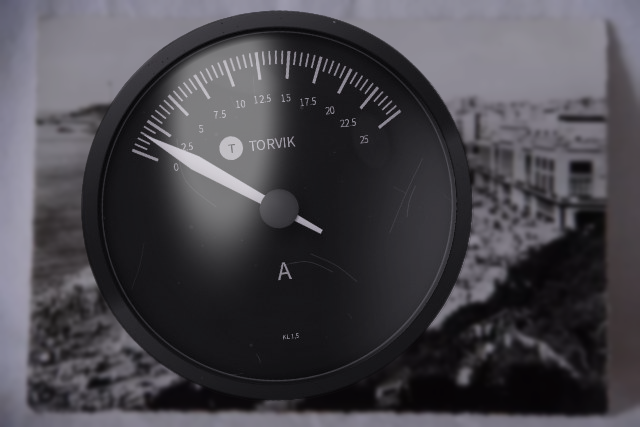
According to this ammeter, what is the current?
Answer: 1.5 A
